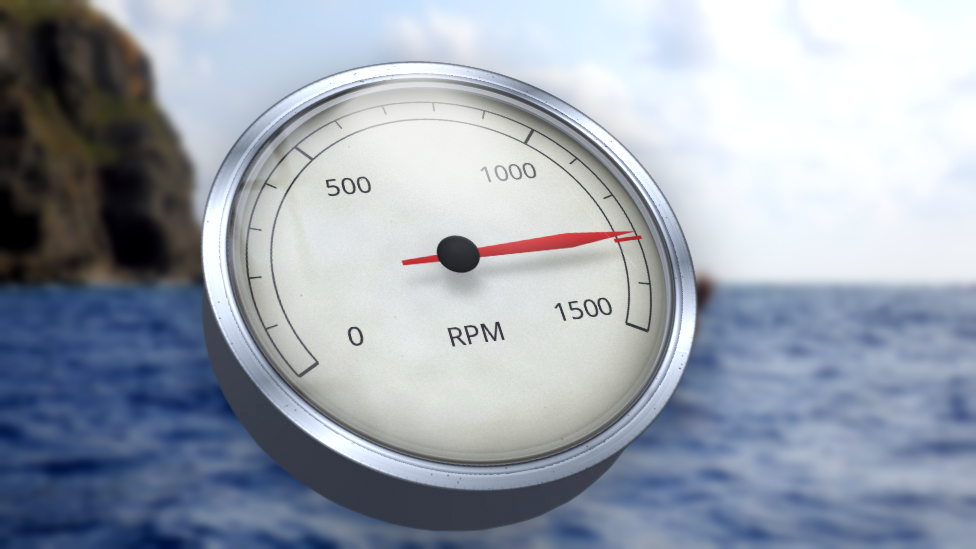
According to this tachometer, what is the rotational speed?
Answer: 1300 rpm
